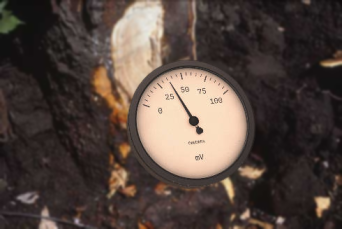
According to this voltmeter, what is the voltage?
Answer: 35 mV
